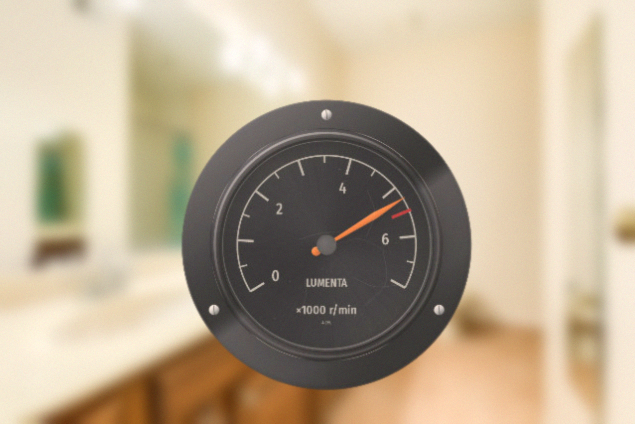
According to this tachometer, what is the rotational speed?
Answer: 5250 rpm
